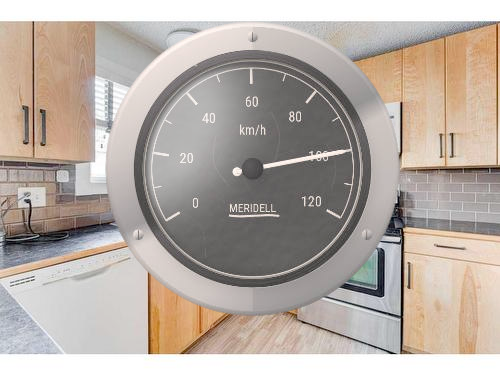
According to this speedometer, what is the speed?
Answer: 100 km/h
